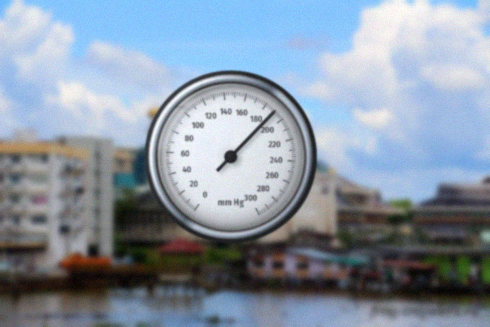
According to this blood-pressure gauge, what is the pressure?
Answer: 190 mmHg
